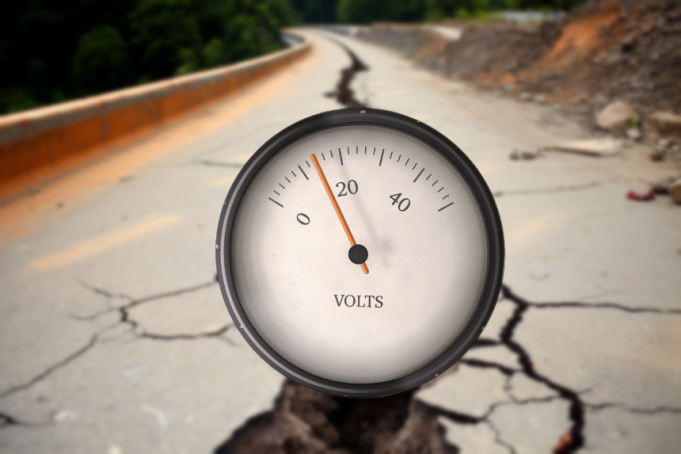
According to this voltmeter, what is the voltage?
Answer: 14 V
